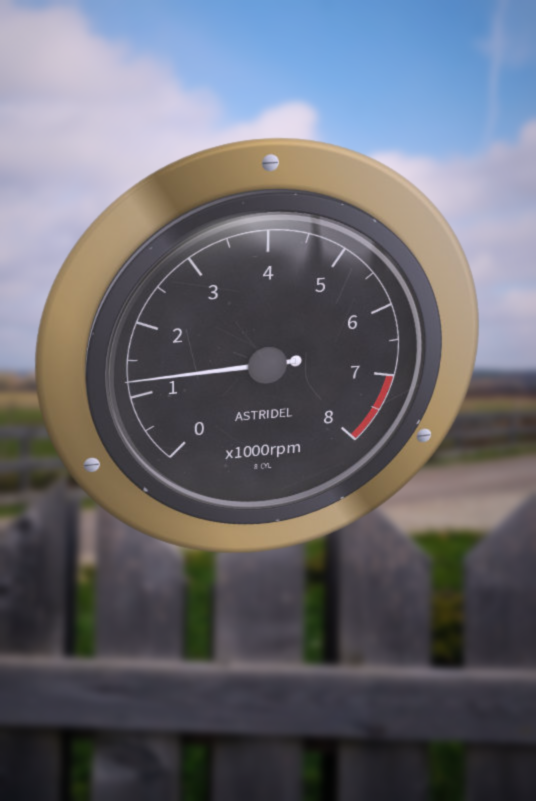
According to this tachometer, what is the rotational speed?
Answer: 1250 rpm
